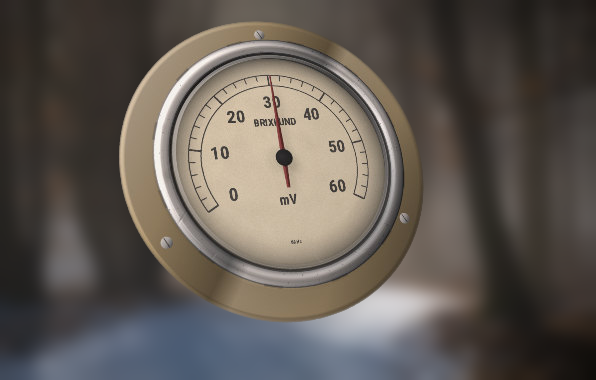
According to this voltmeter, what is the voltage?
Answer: 30 mV
